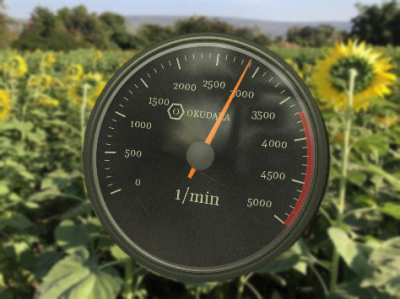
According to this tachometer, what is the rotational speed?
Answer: 2900 rpm
